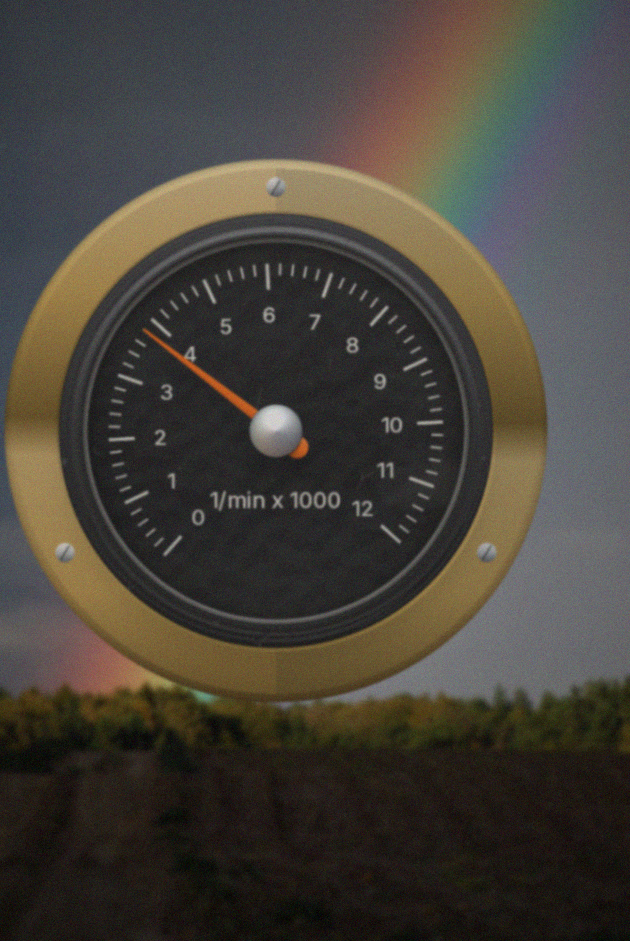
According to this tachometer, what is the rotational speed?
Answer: 3800 rpm
